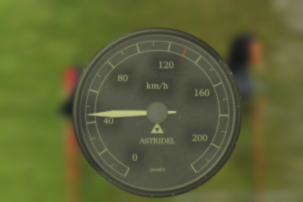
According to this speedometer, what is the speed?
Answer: 45 km/h
